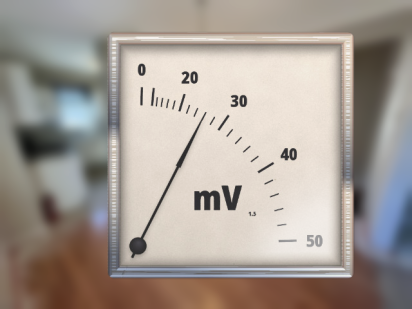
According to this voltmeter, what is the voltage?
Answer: 26 mV
